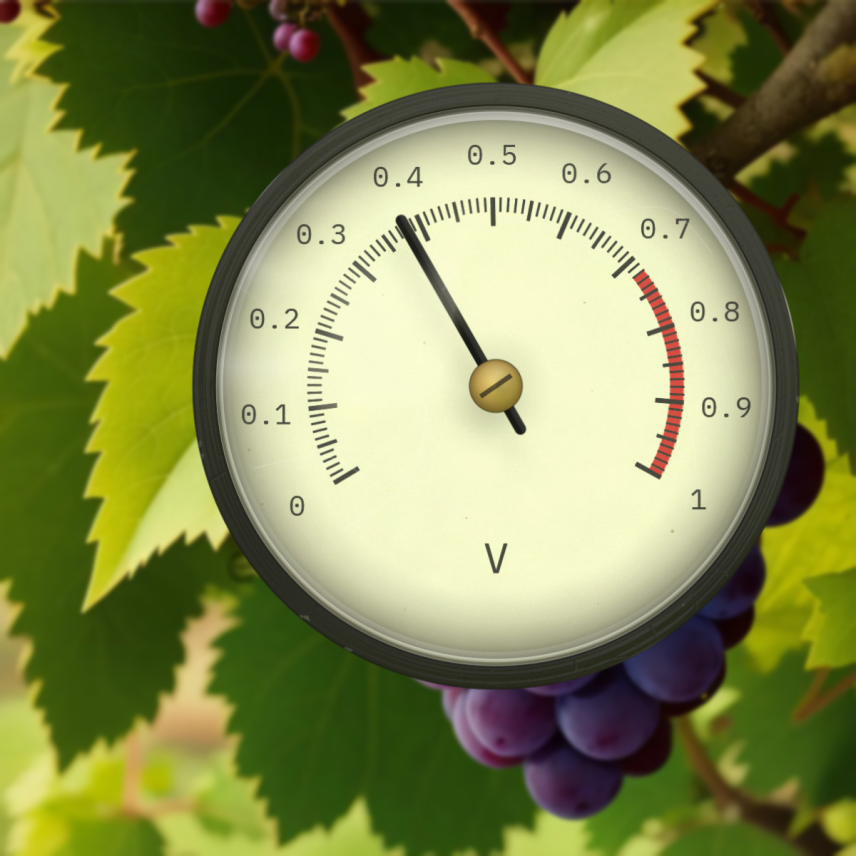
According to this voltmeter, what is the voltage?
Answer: 0.38 V
